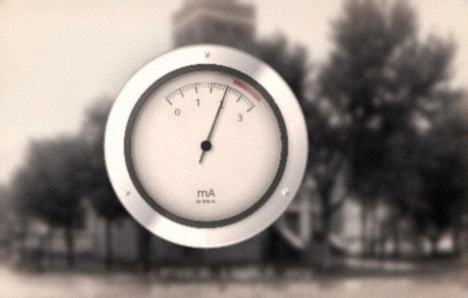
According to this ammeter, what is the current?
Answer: 2 mA
